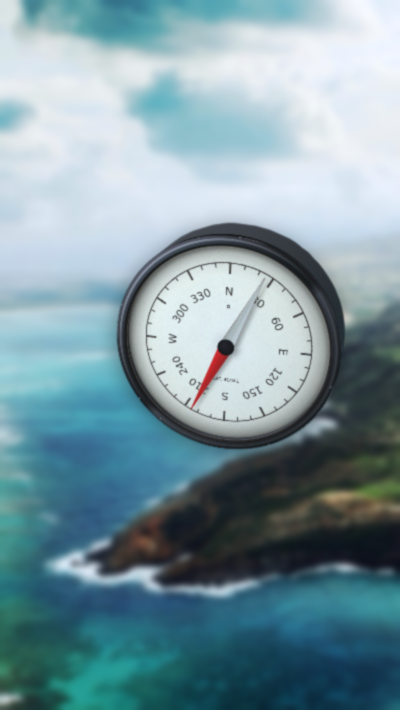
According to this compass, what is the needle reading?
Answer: 205 °
